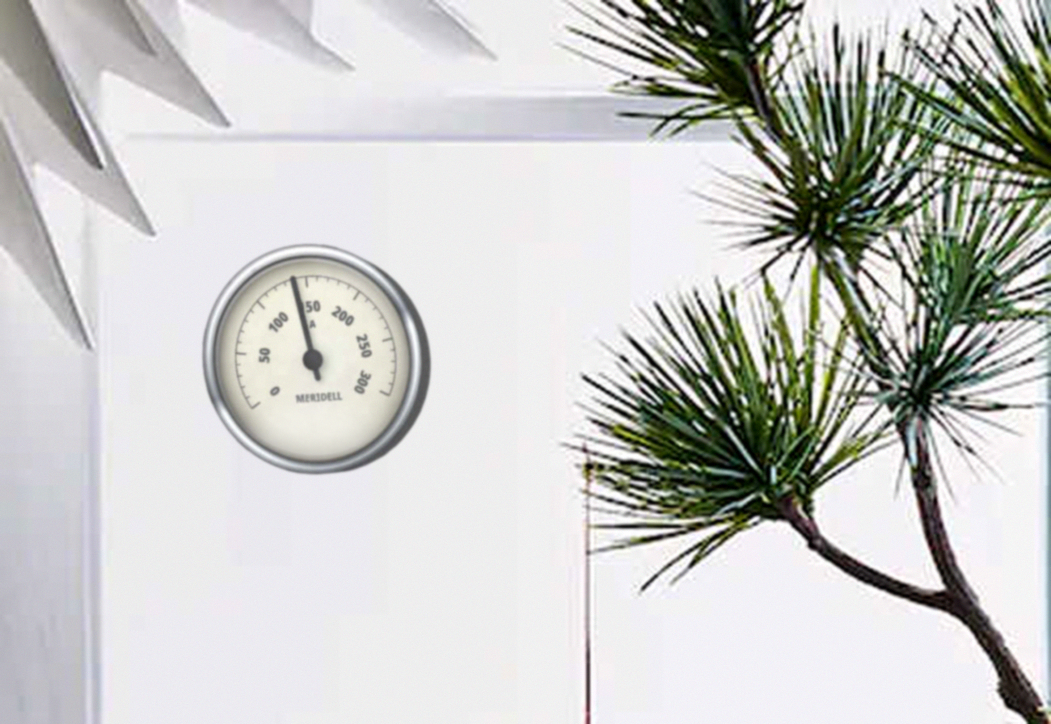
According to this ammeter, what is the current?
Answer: 140 A
